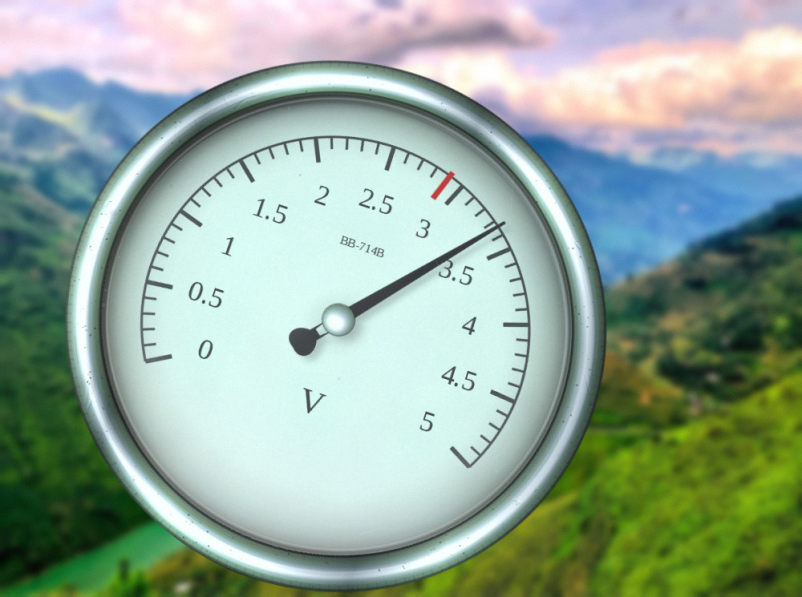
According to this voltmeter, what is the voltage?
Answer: 3.35 V
